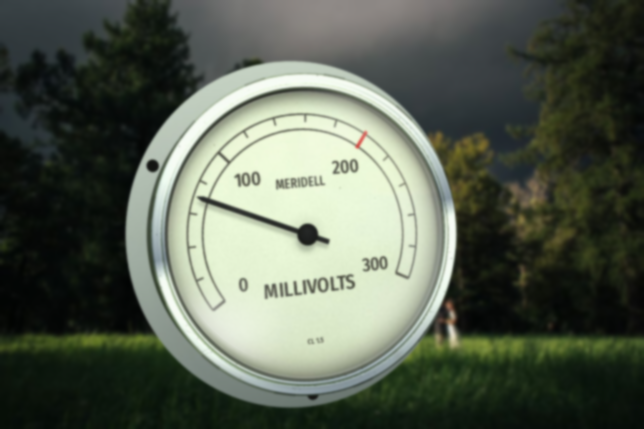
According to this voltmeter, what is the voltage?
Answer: 70 mV
